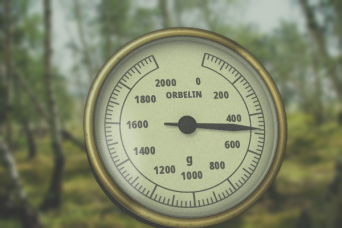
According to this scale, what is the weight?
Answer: 480 g
